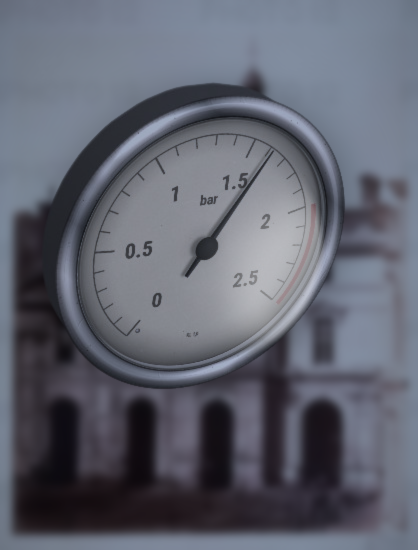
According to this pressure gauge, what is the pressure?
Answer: 1.6 bar
